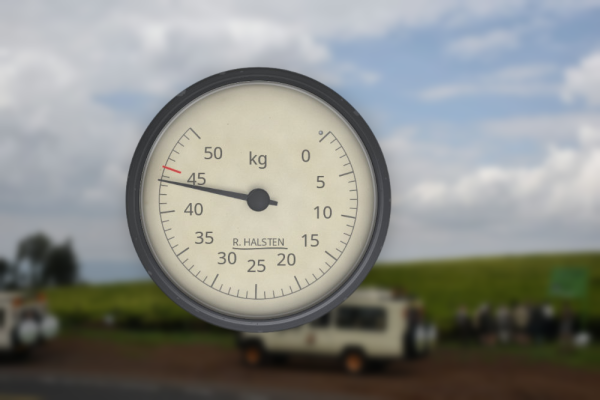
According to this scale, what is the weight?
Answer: 43.5 kg
